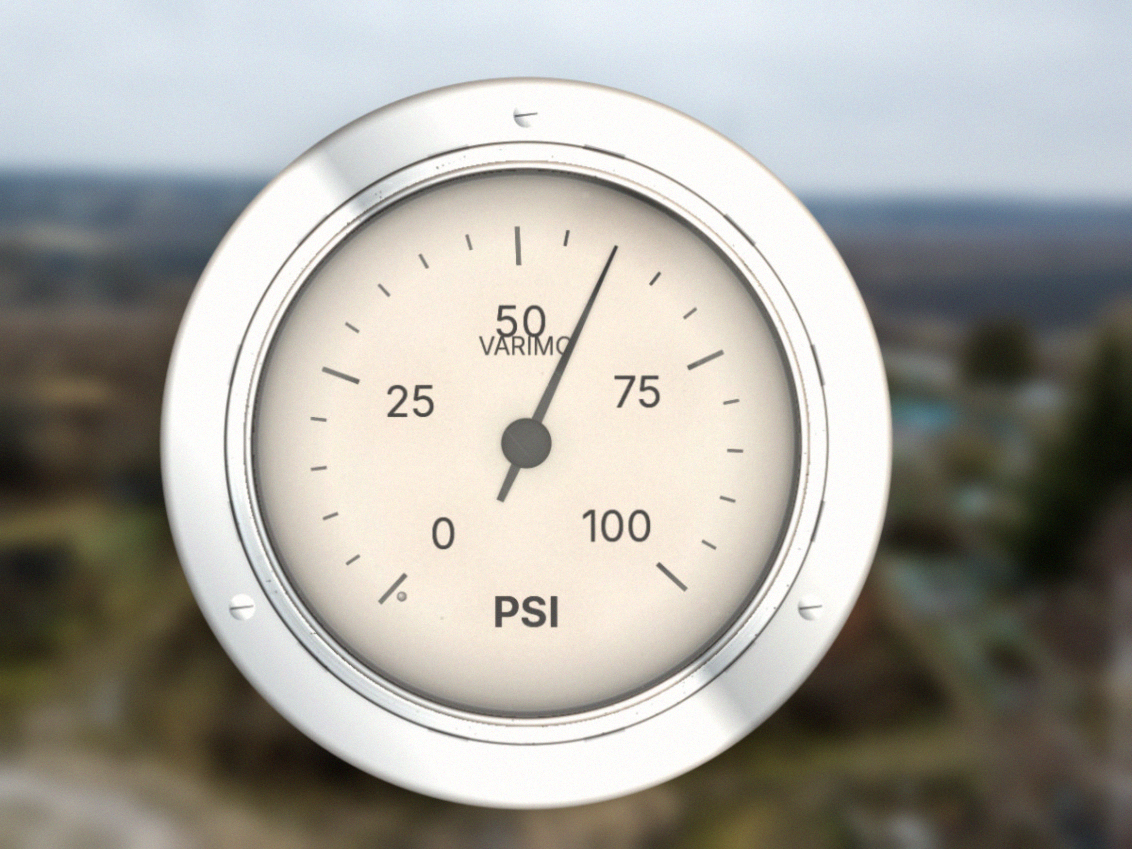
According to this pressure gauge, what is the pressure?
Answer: 60 psi
